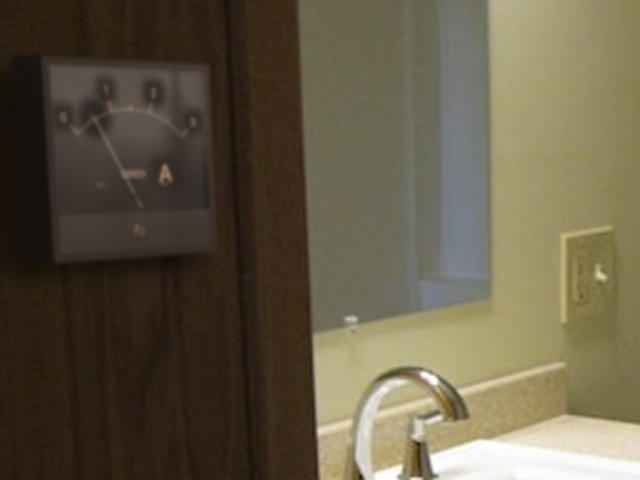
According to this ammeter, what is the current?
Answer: 0.5 A
